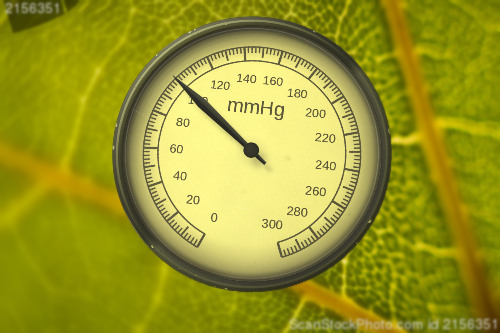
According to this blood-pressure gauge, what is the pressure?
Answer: 100 mmHg
